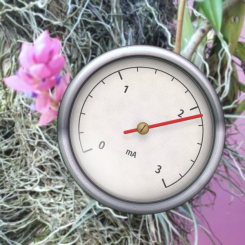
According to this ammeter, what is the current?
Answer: 2.1 mA
